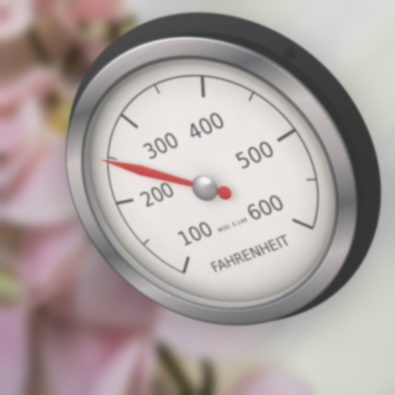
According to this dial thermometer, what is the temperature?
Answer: 250 °F
